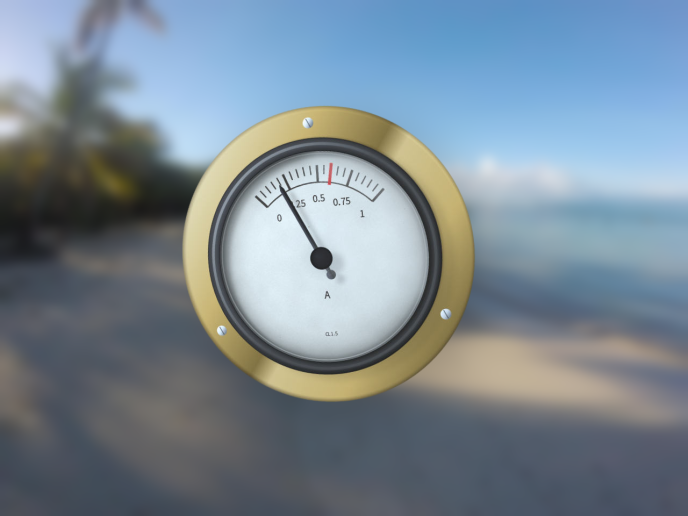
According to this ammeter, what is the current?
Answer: 0.2 A
